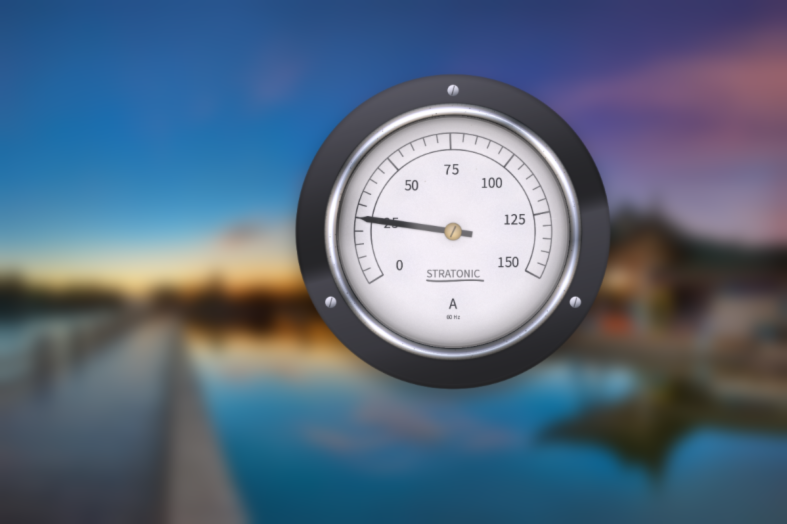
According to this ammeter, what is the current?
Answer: 25 A
